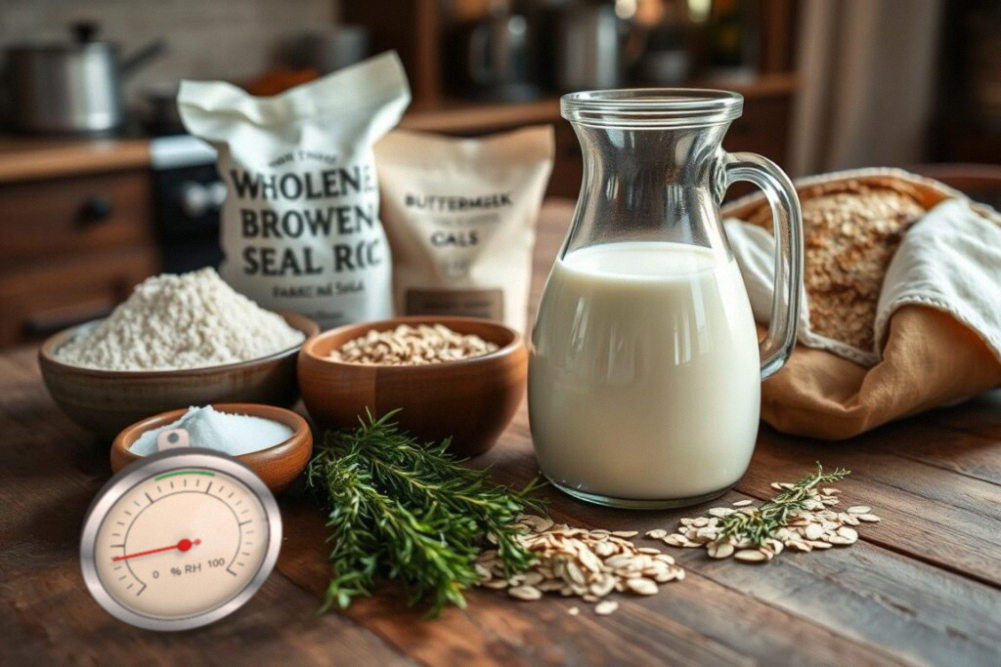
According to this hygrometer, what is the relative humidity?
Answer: 16 %
